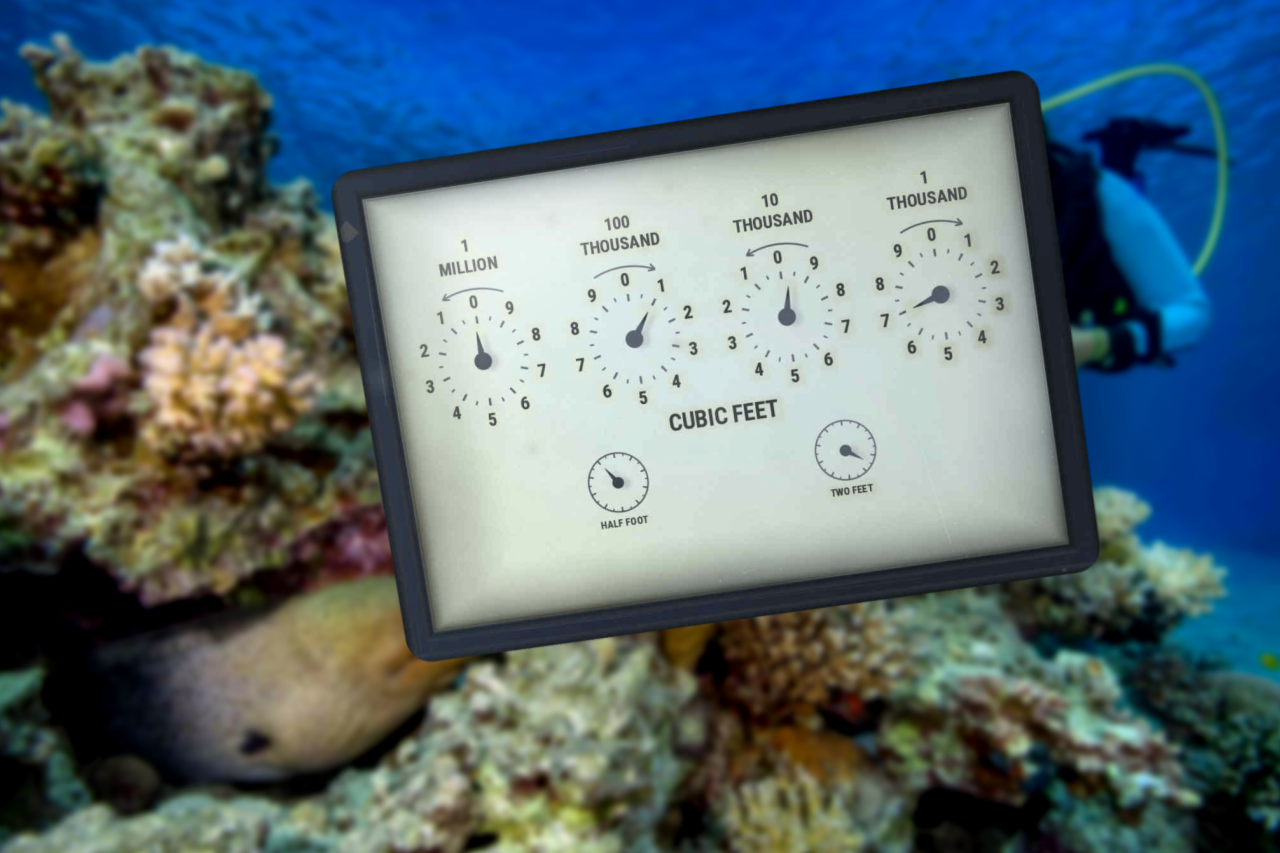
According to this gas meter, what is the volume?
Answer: 9700 ft³
